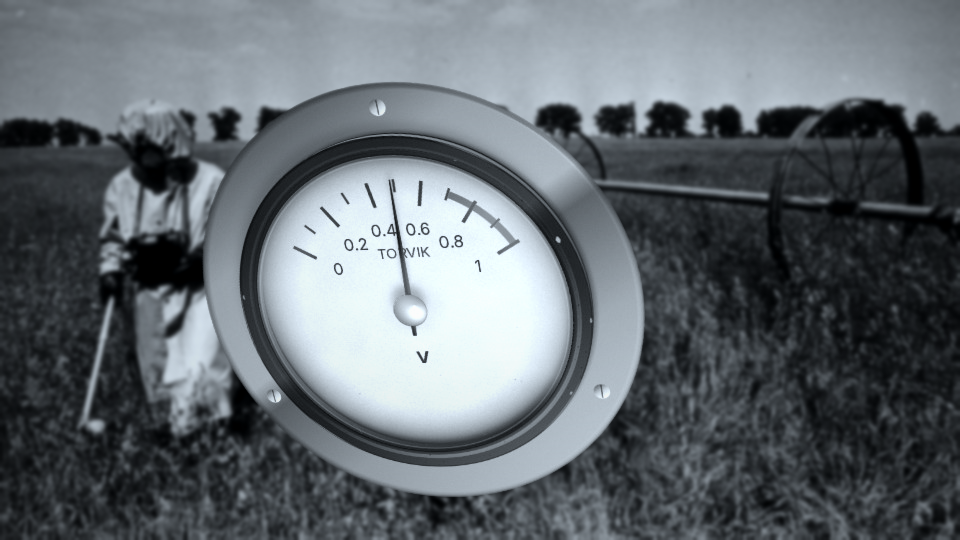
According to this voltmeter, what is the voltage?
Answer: 0.5 V
